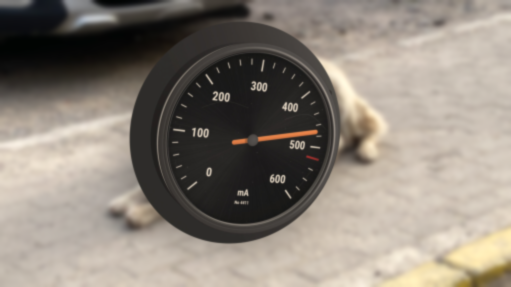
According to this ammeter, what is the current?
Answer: 470 mA
